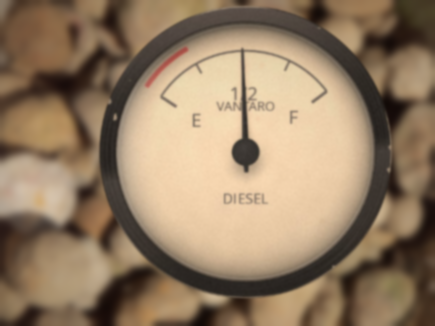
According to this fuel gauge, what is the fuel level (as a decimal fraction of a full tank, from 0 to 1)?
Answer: 0.5
